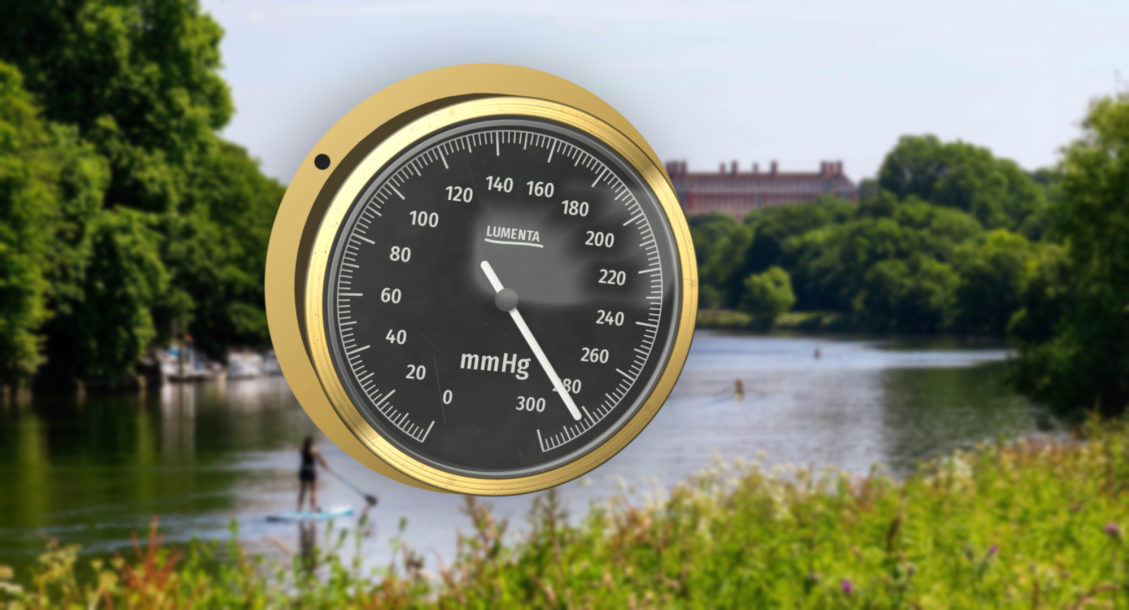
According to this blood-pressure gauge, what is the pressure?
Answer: 284 mmHg
